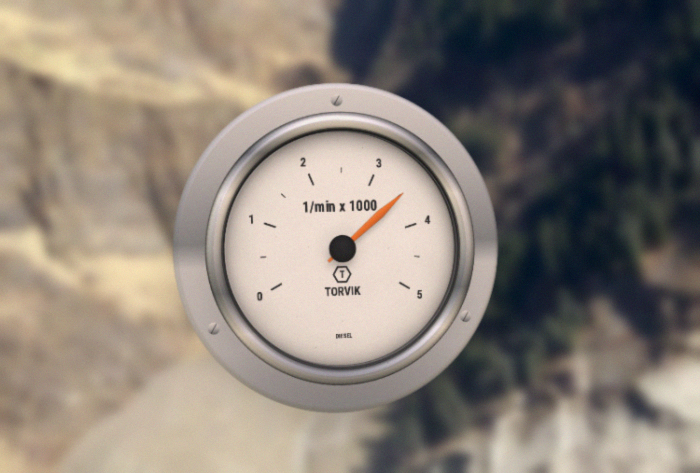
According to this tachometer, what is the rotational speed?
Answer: 3500 rpm
